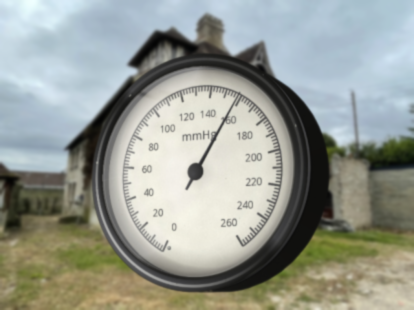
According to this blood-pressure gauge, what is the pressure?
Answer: 160 mmHg
